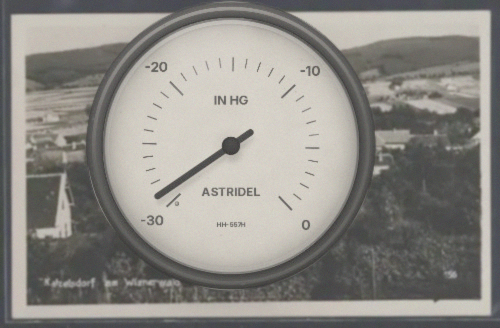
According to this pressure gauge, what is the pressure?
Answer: -29 inHg
